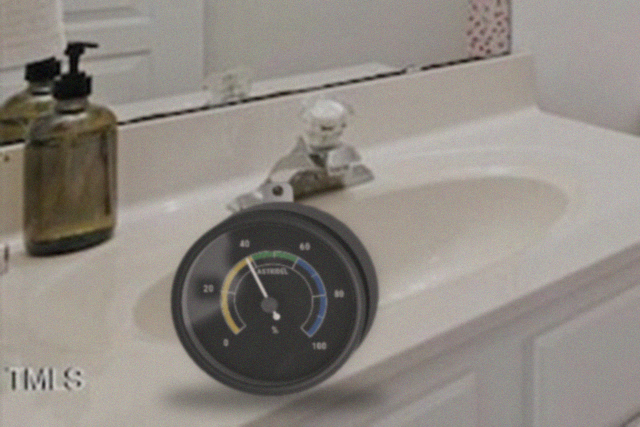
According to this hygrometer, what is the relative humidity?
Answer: 40 %
